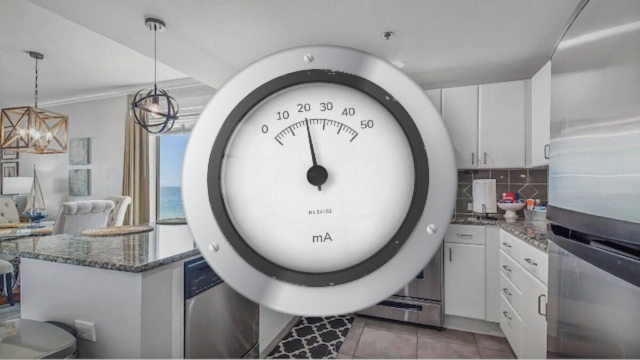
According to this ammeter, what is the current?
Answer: 20 mA
